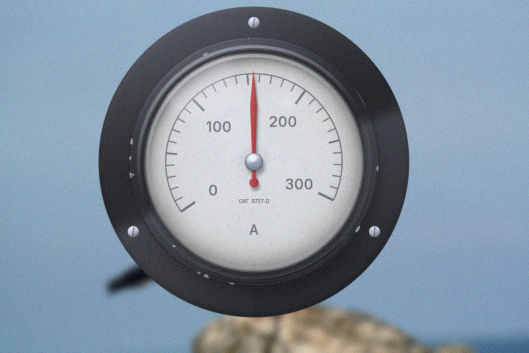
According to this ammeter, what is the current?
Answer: 155 A
